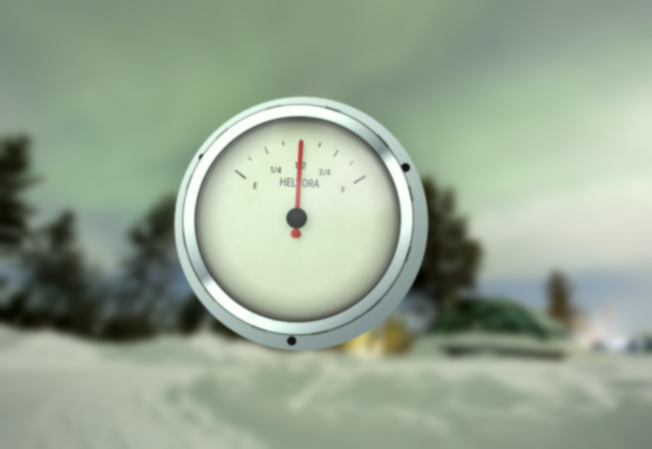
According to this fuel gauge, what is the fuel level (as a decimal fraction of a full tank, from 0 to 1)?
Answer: 0.5
